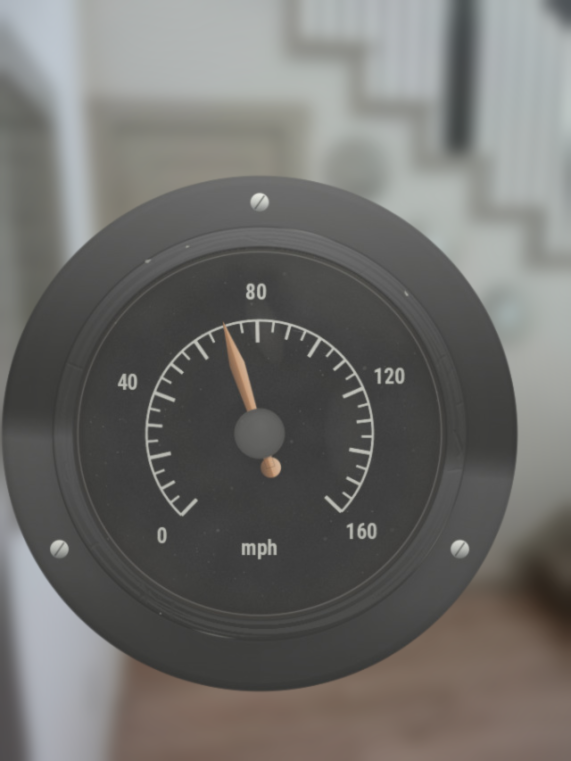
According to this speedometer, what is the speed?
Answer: 70 mph
